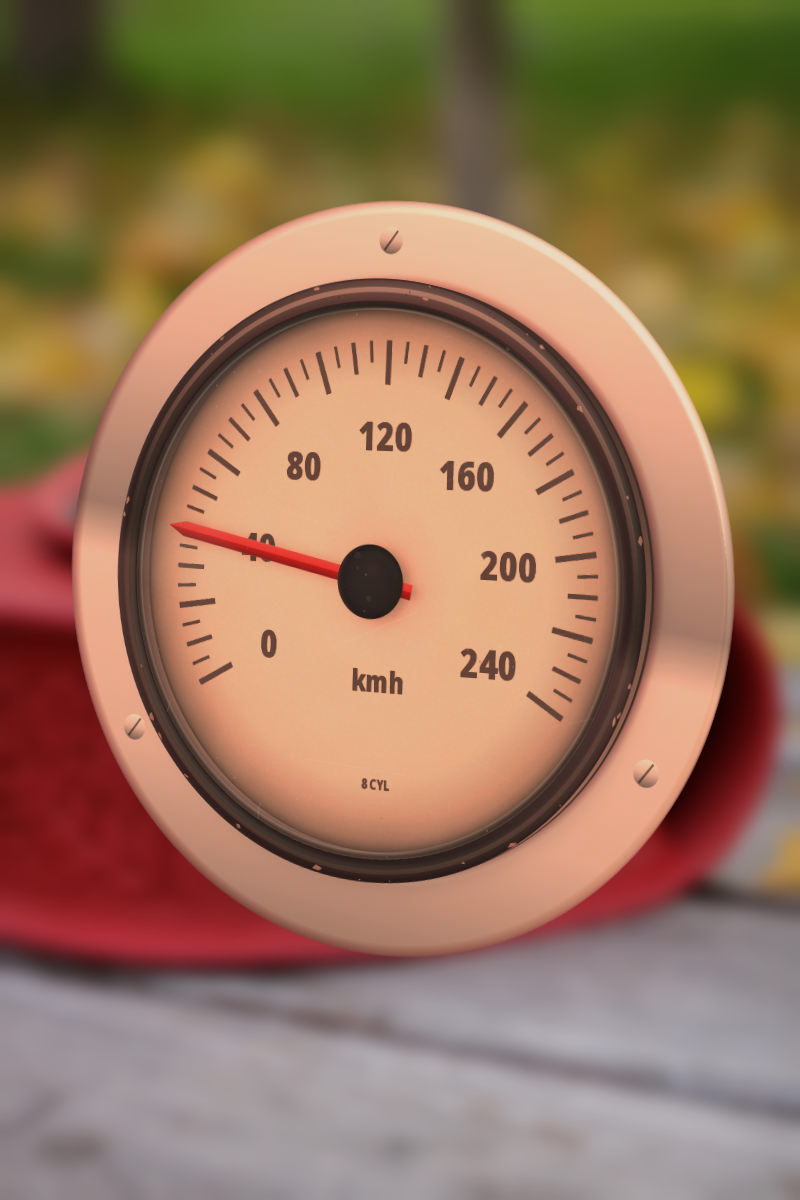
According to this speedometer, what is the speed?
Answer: 40 km/h
